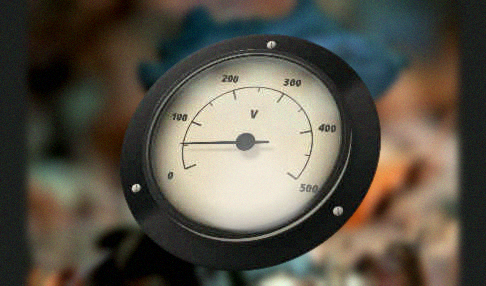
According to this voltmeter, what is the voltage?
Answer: 50 V
